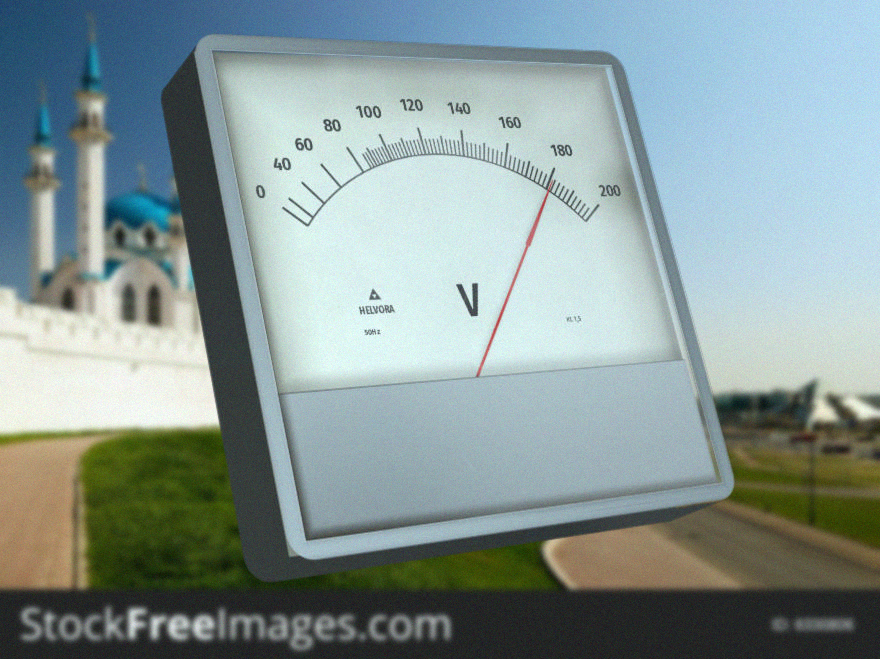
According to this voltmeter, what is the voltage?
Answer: 180 V
